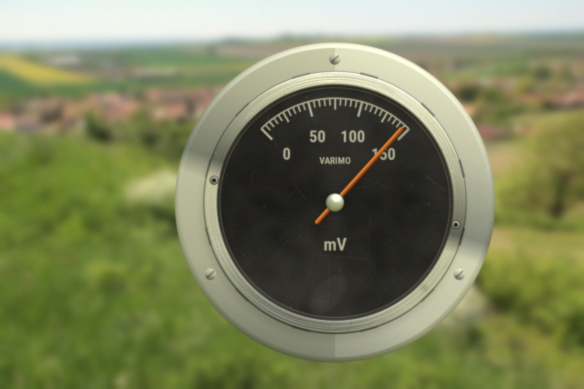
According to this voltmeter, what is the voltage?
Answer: 145 mV
